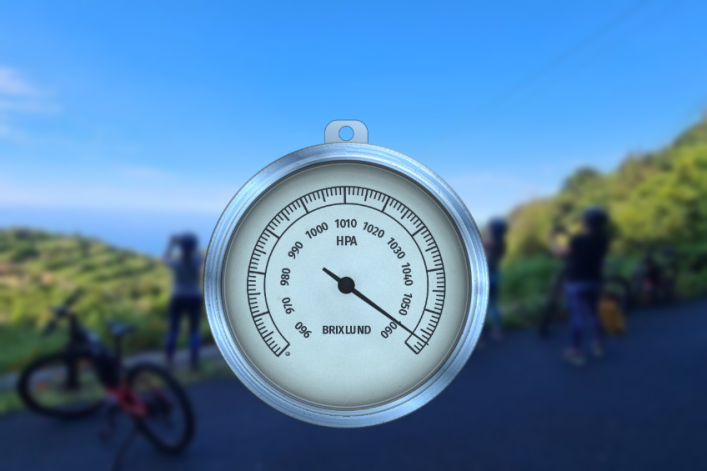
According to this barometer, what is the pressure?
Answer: 1057 hPa
